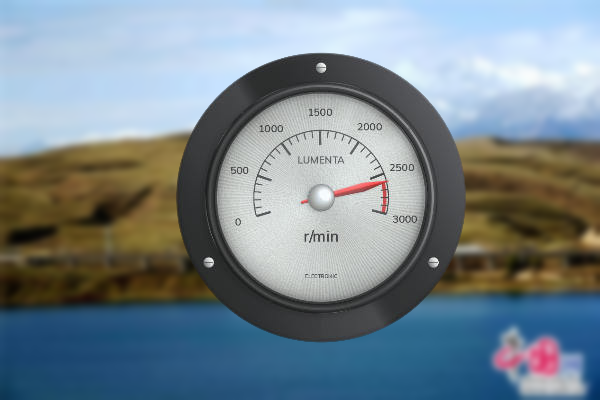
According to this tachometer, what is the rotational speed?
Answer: 2600 rpm
